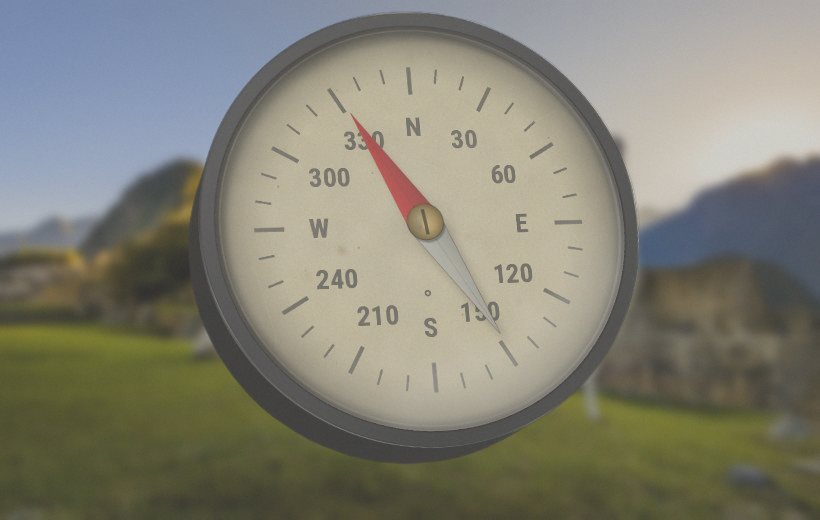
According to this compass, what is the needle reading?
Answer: 330 °
